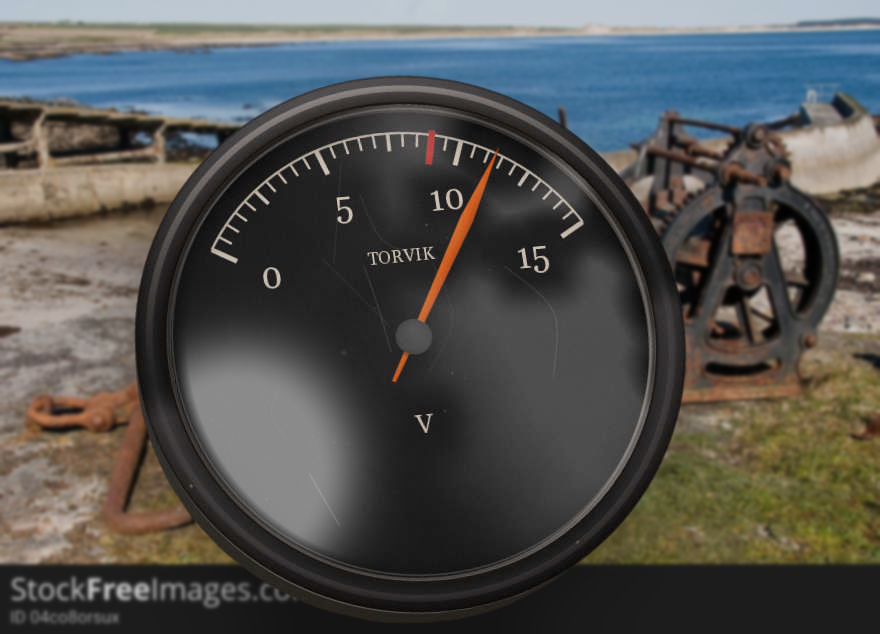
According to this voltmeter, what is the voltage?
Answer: 11.25 V
